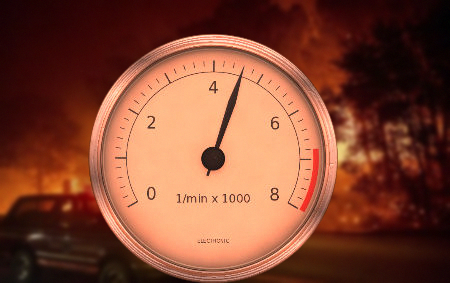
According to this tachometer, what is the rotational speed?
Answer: 4600 rpm
